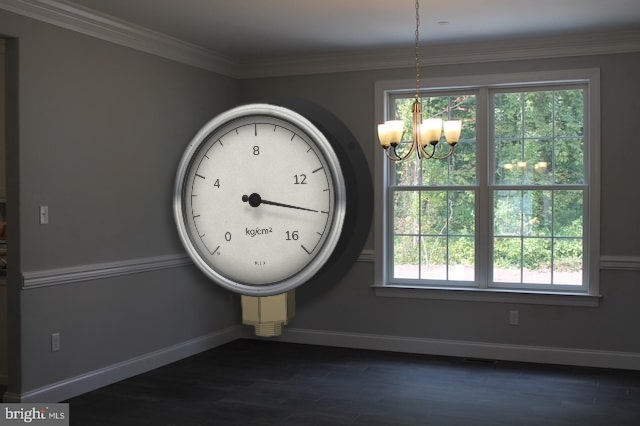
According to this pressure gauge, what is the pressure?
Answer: 14 kg/cm²
